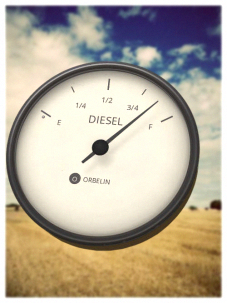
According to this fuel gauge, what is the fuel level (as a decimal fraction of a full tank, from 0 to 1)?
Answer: 0.875
